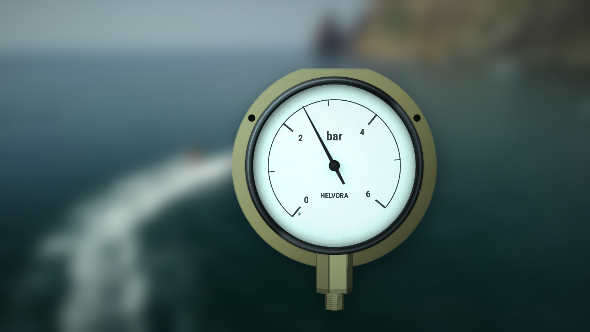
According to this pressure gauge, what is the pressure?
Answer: 2.5 bar
